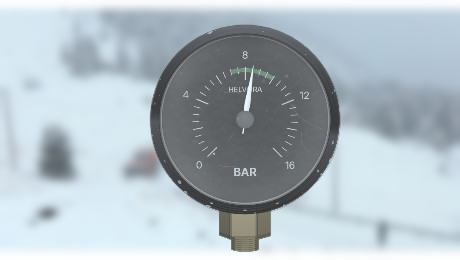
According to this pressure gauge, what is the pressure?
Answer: 8.5 bar
